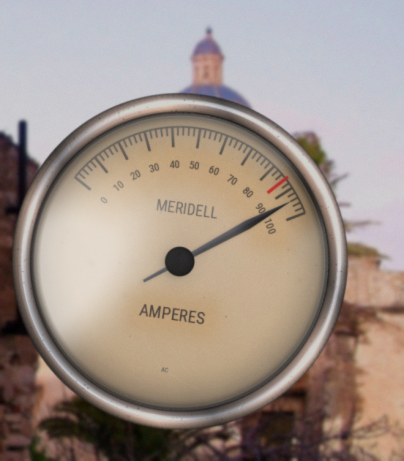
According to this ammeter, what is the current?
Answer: 94 A
